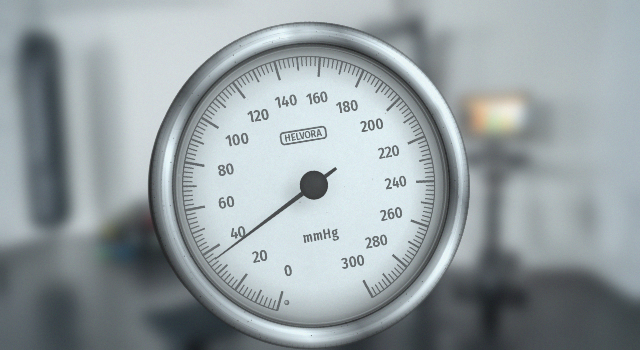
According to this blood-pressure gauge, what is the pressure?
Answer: 36 mmHg
